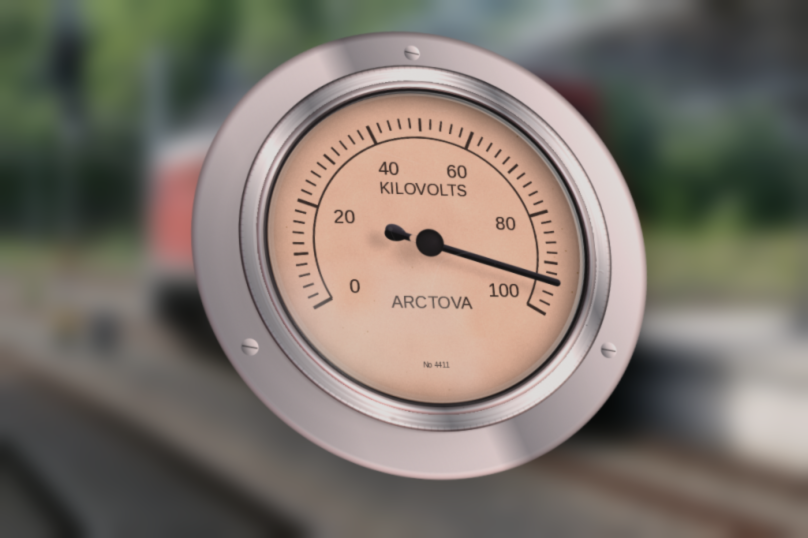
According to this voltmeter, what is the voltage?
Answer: 94 kV
